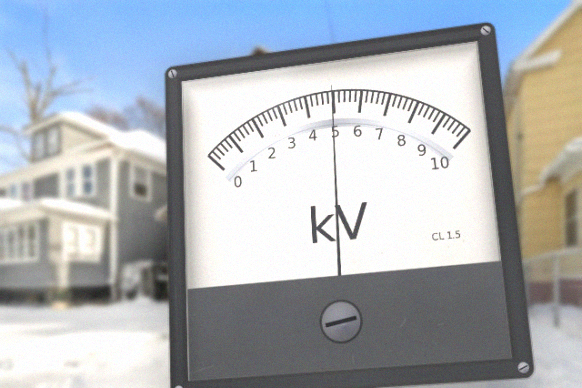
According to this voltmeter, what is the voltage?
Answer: 5 kV
